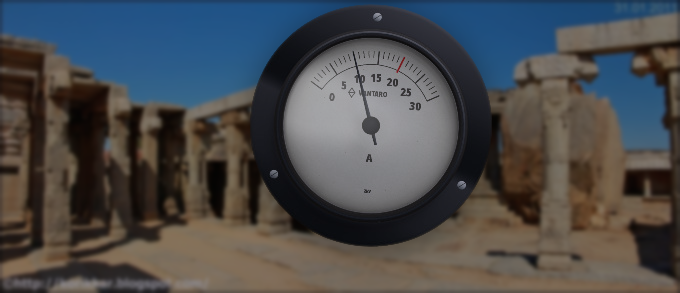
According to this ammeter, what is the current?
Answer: 10 A
